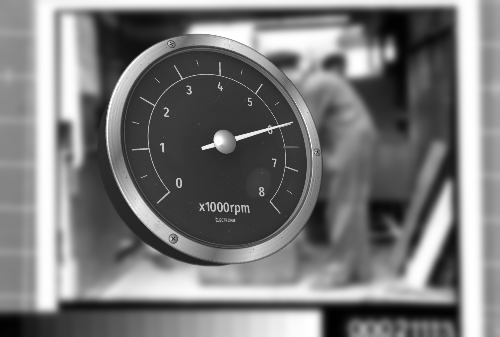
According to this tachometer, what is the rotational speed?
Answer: 6000 rpm
